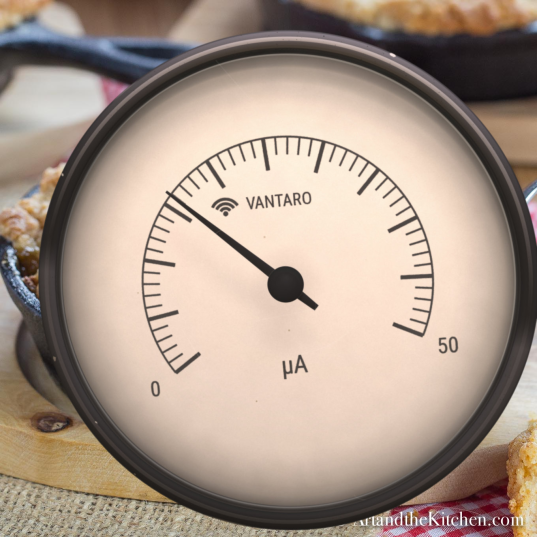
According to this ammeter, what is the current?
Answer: 16 µA
